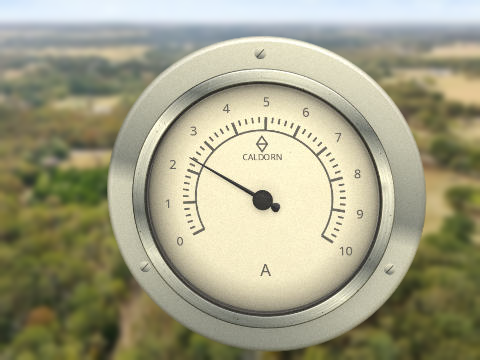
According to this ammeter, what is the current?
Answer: 2.4 A
